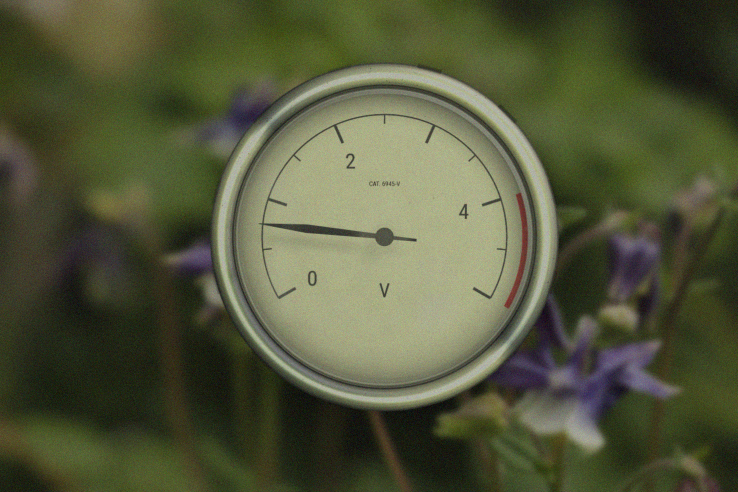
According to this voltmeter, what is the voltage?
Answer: 0.75 V
